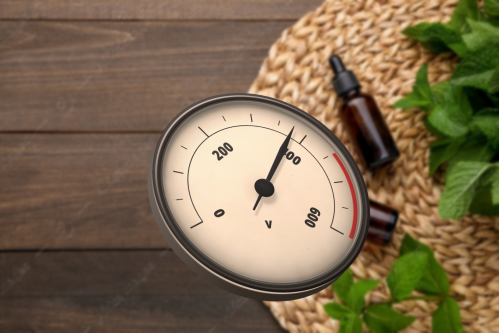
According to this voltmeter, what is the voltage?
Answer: 375 V
